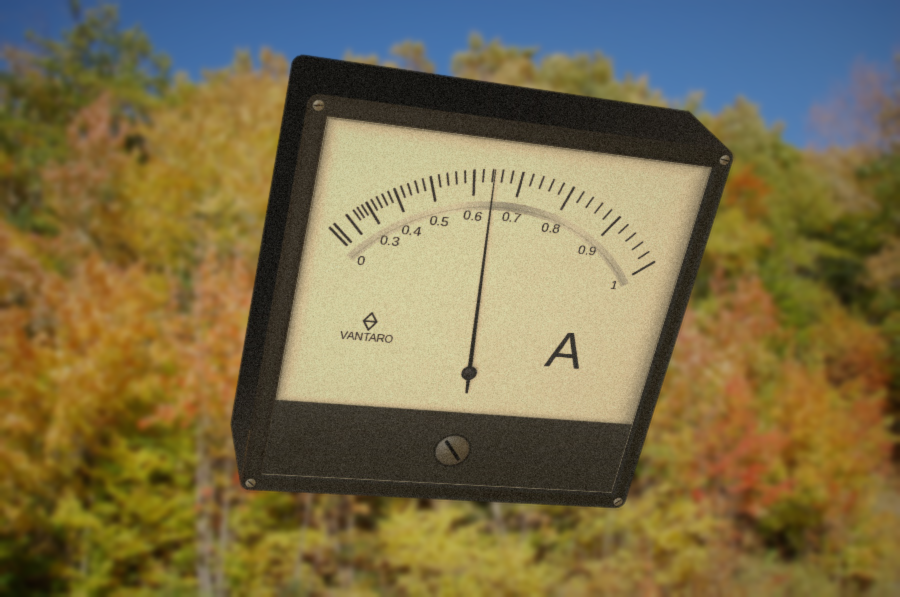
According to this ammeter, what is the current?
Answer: 0.64 A
